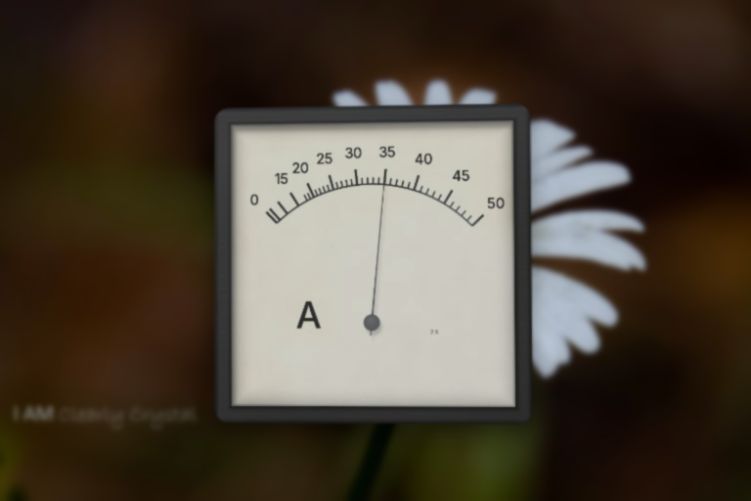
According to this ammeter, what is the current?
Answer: 35 A
